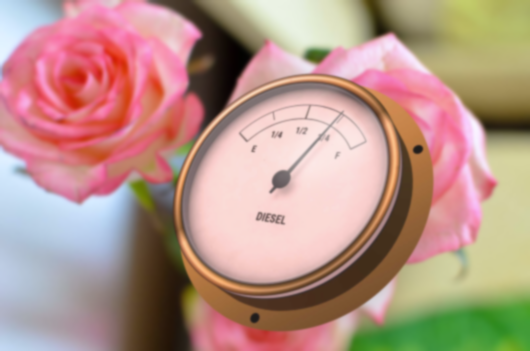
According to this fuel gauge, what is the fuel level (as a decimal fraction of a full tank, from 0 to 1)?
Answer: 0.75
